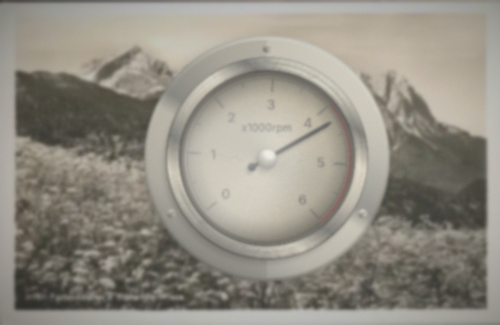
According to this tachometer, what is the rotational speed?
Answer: 4250 rpm
